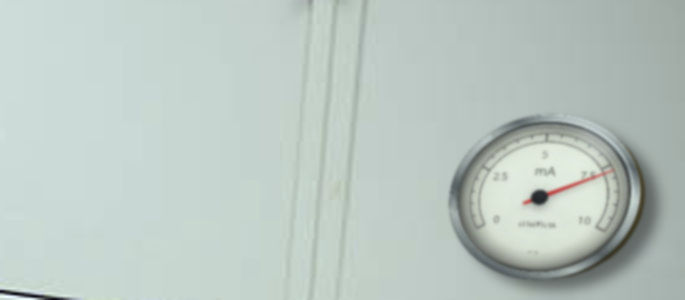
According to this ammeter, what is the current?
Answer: 7.75 mA
